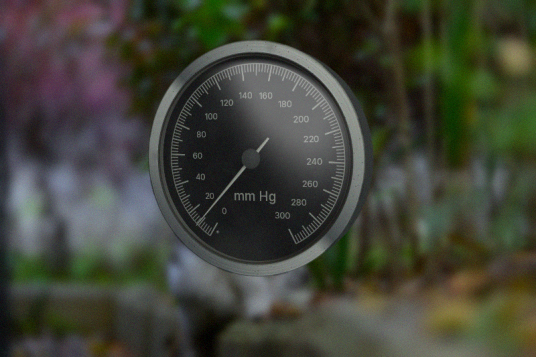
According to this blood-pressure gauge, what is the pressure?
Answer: 10 mmHg
